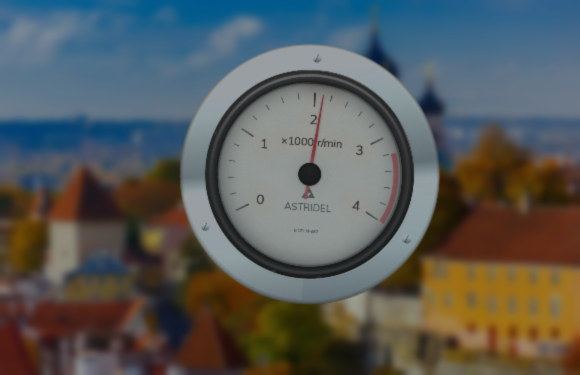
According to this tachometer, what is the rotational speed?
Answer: 2100 rpm
